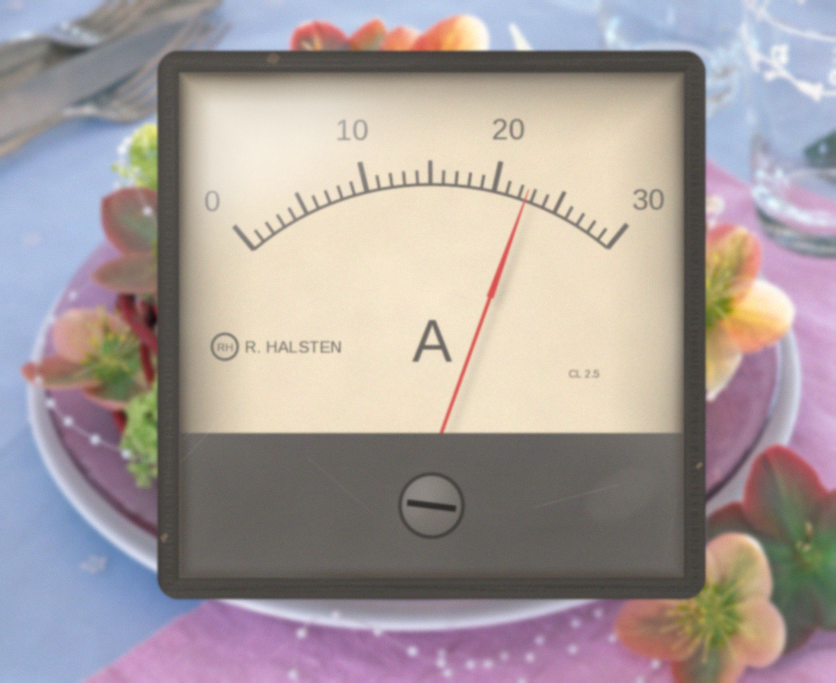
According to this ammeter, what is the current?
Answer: 22.5 A
